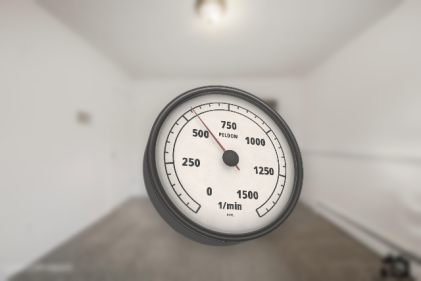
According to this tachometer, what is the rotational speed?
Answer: 550 rpm
